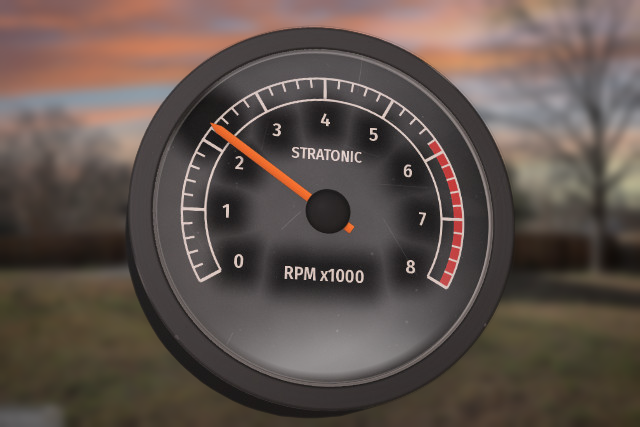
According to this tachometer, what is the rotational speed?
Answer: 2200 rpm
